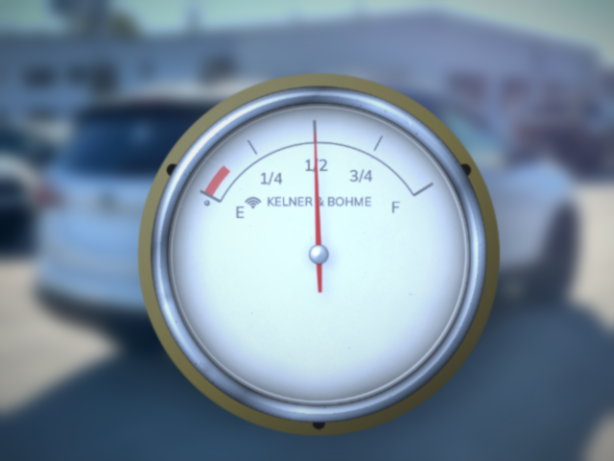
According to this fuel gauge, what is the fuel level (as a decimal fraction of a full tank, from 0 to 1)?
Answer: 0.5
